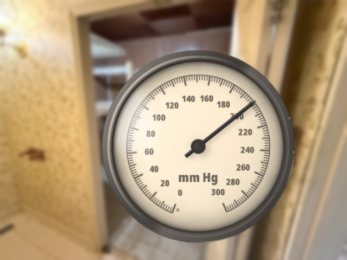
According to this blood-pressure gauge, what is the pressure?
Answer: 200 mmHg
